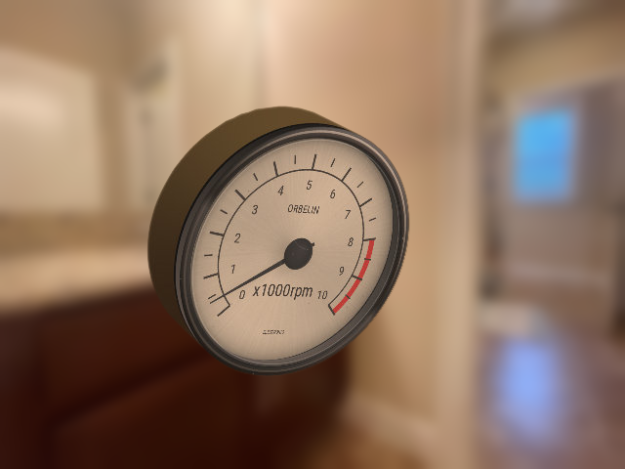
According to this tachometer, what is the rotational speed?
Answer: 500 rpm
